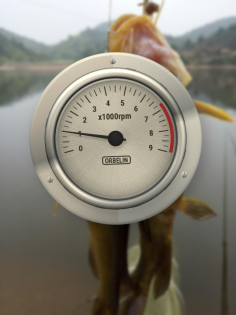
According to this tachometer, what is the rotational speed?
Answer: 1000 rpm
